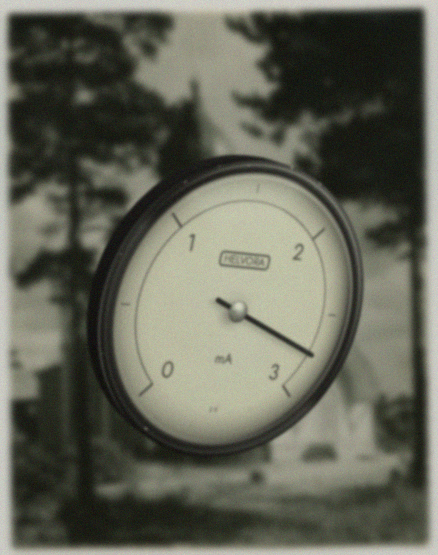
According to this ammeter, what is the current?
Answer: 2.75 mA
